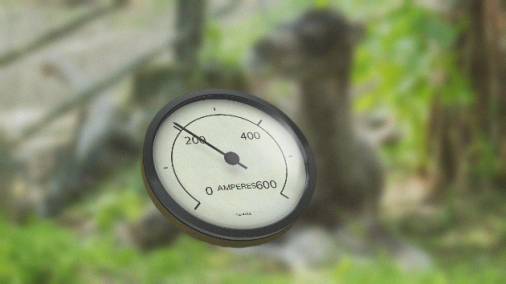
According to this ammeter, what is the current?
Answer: 200 A
